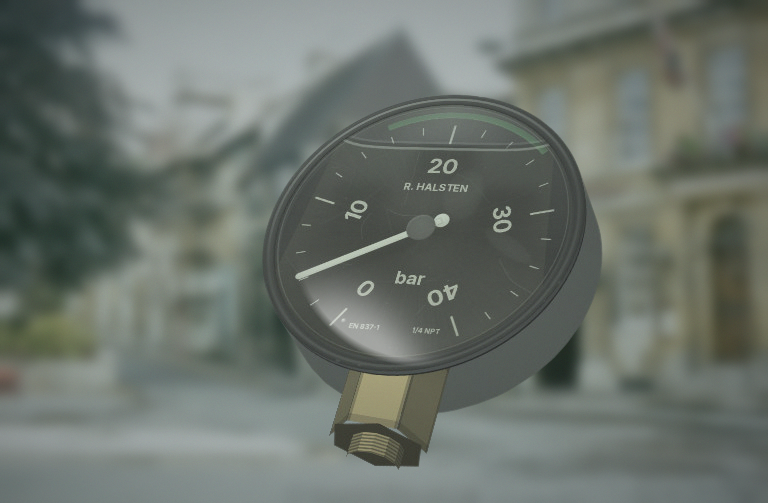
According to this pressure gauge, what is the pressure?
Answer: 4 bar
